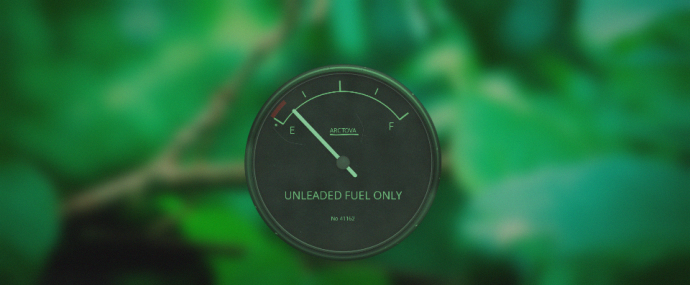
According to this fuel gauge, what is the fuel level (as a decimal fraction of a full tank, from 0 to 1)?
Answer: 0.125
